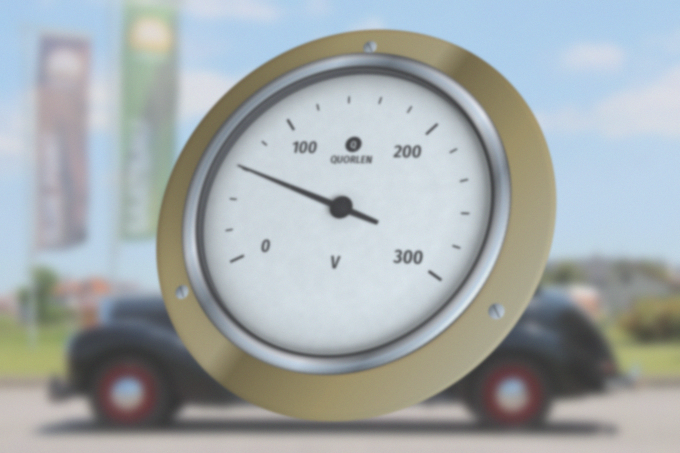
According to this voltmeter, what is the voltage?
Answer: 60 V
